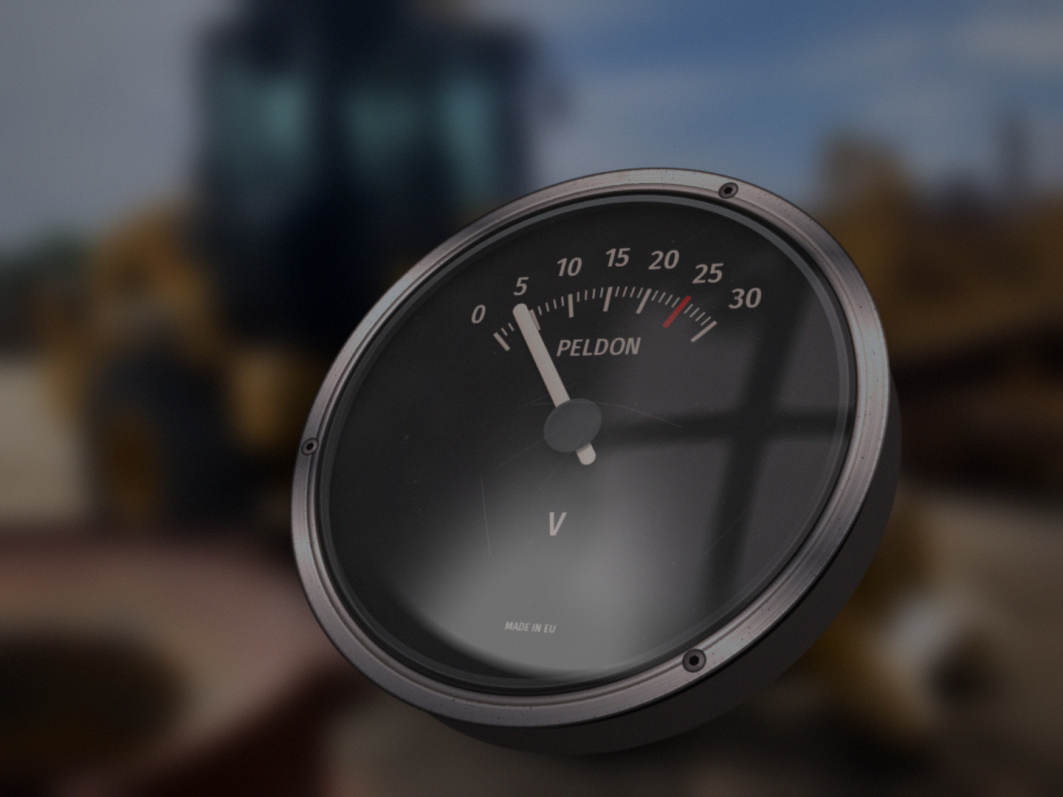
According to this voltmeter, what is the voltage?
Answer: 4 V
